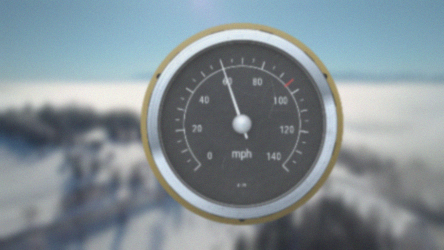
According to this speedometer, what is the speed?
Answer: 60 mph
